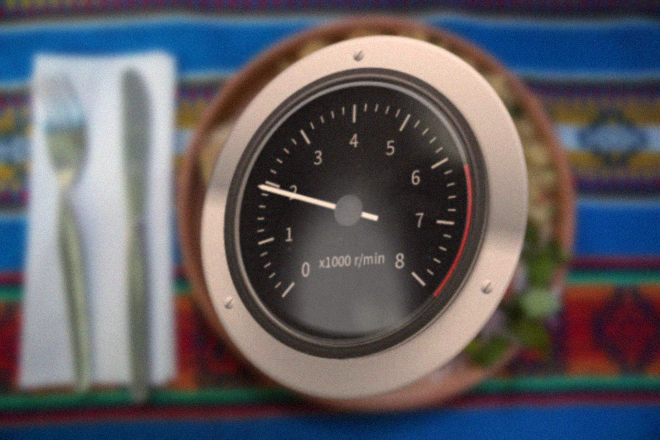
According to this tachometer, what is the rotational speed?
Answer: 1900 rpm
